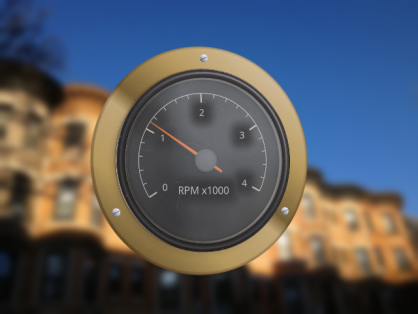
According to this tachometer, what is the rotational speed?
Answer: 1100 rpm
